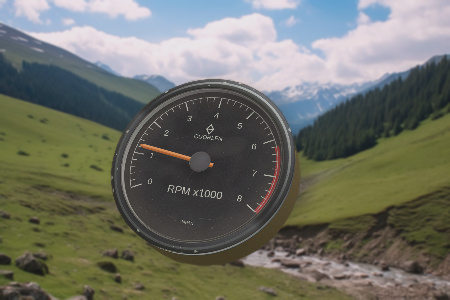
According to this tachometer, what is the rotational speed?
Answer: 1200 rpm
